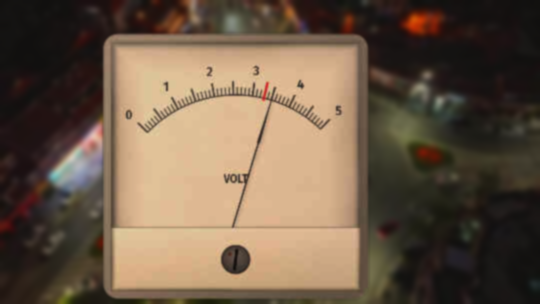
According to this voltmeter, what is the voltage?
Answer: 3.5 V
